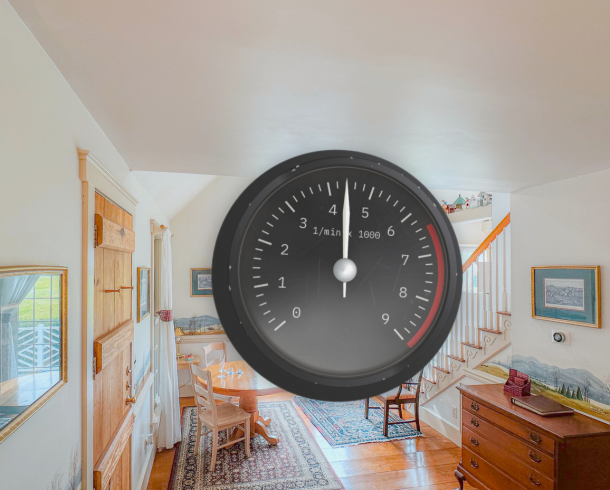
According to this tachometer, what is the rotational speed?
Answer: 4400 rpm
